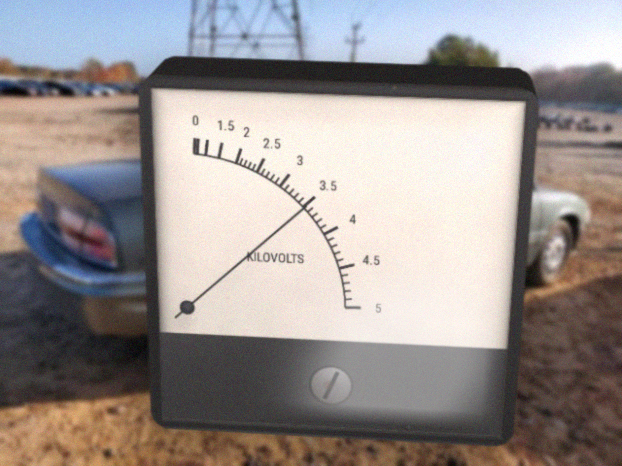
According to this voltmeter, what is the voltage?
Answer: 3.5 kV
